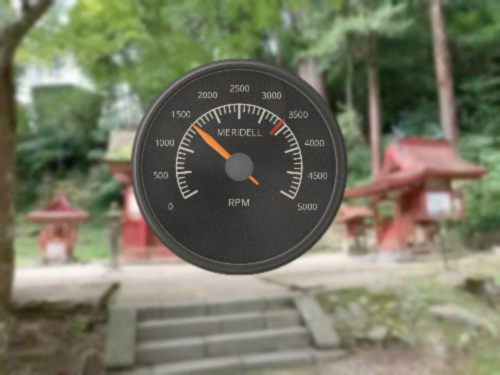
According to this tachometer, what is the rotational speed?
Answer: 1500 rpm
